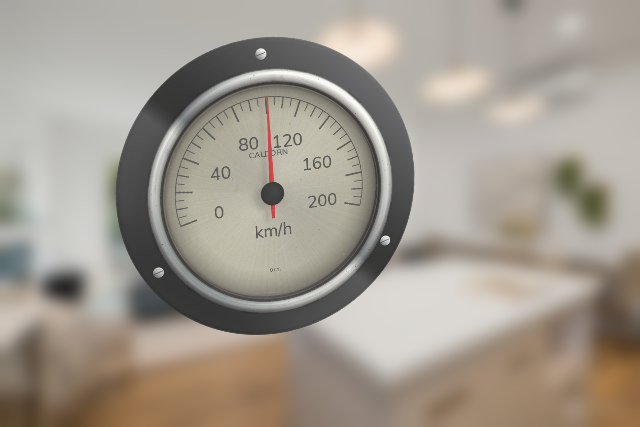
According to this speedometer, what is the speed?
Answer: 100 km/h
